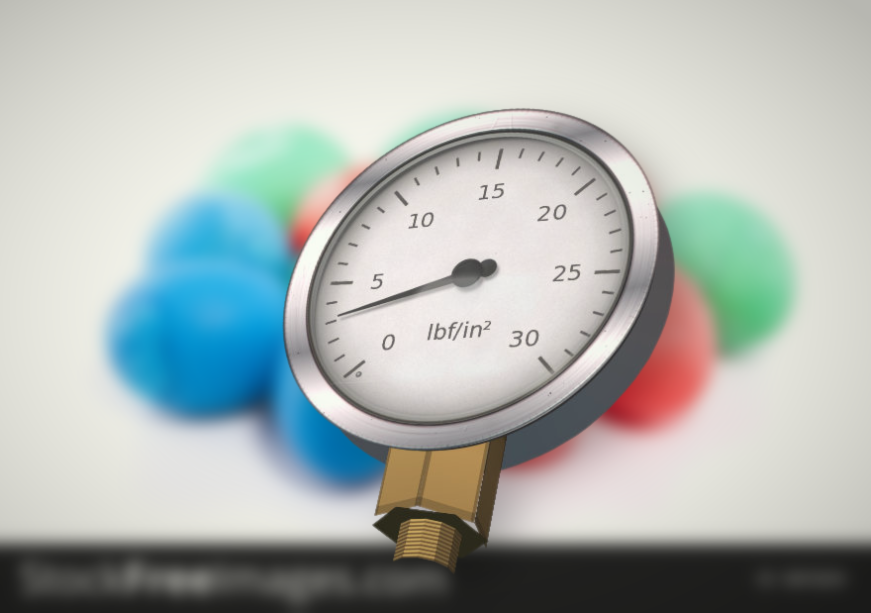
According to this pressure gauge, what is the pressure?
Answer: 3 psi
